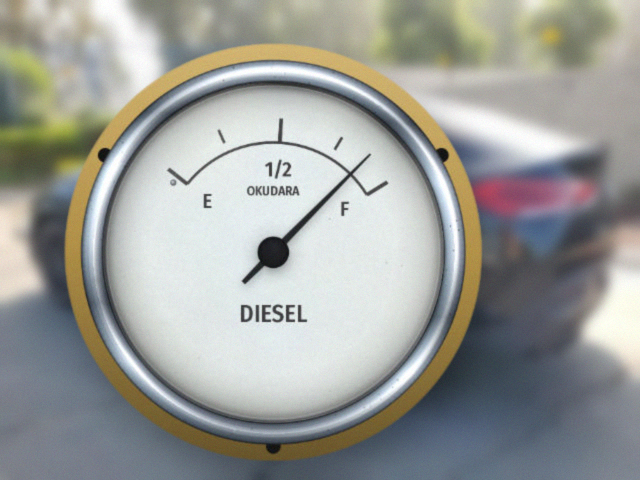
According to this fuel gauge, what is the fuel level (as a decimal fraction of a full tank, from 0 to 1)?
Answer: 0.875
